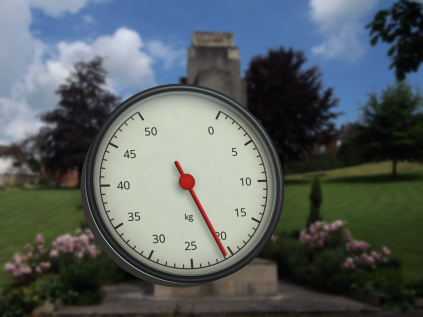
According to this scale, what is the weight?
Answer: 21 kg
